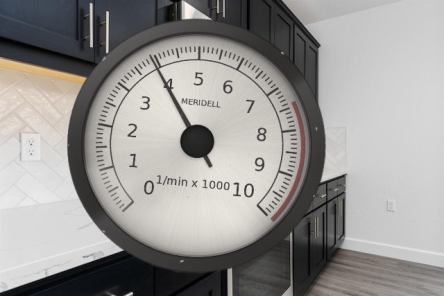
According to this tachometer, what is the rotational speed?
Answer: 3900 rpm
